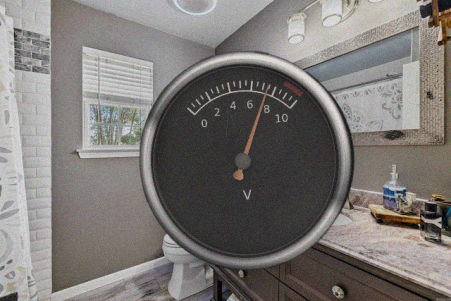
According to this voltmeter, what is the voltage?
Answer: 7.5 V
